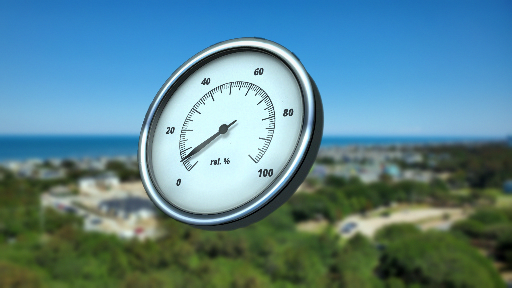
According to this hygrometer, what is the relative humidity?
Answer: 5 %
